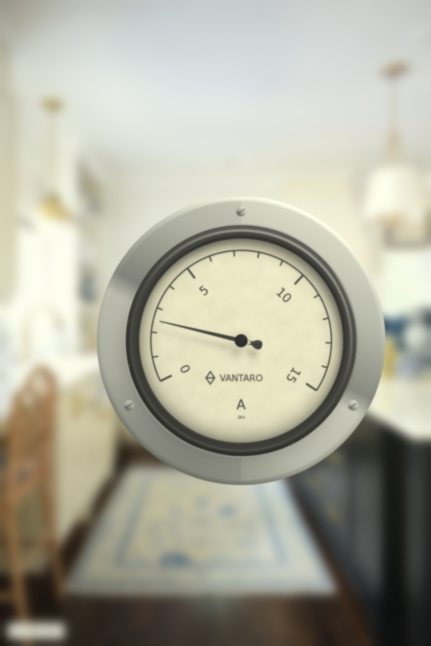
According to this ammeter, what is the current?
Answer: 2.5 A
